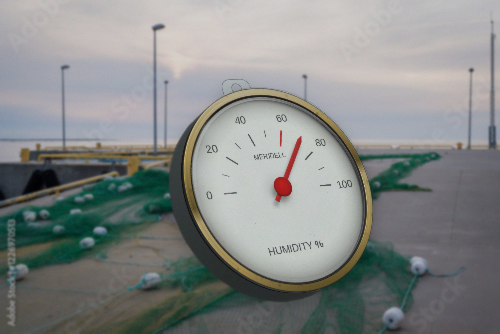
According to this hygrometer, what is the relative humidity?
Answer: 70 %
